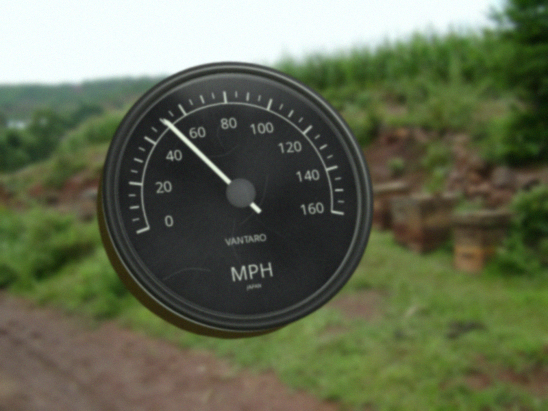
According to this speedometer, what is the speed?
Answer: 50 mph
